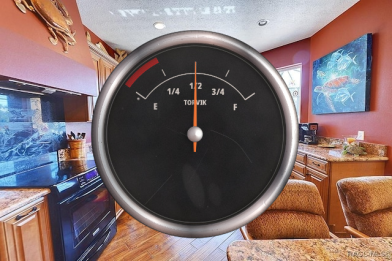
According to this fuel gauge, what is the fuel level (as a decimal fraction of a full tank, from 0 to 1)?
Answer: 0.5
